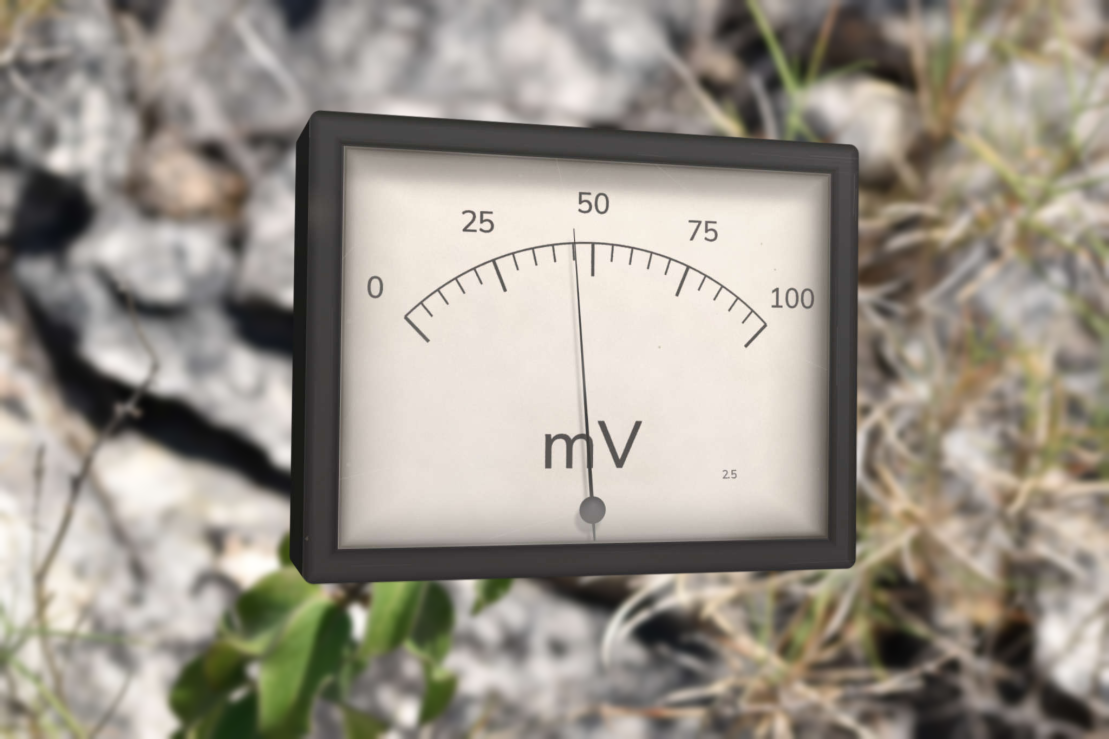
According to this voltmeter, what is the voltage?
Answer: 45 mV
